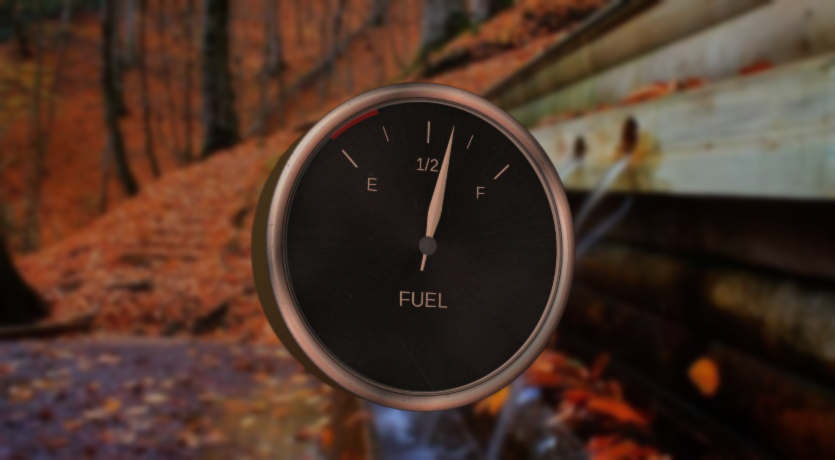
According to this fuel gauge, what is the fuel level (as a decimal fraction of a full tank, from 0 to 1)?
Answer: 0.625
